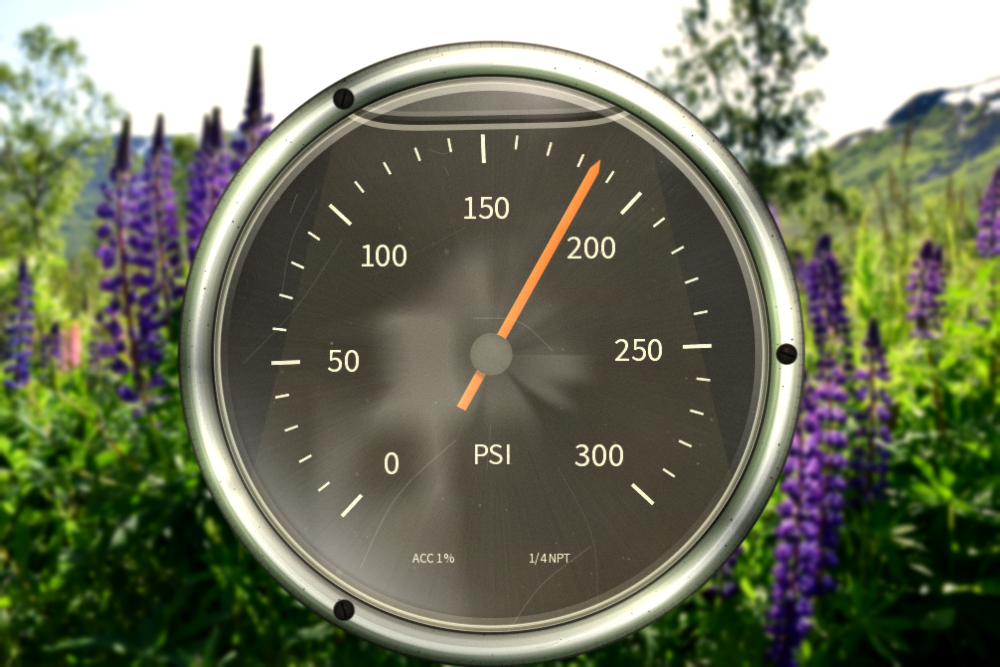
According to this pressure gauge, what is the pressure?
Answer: 185 psi
